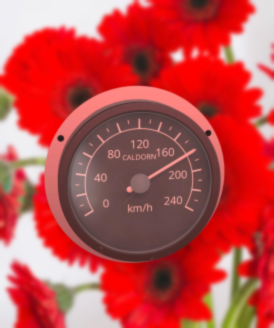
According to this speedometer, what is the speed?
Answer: 180 km/h
